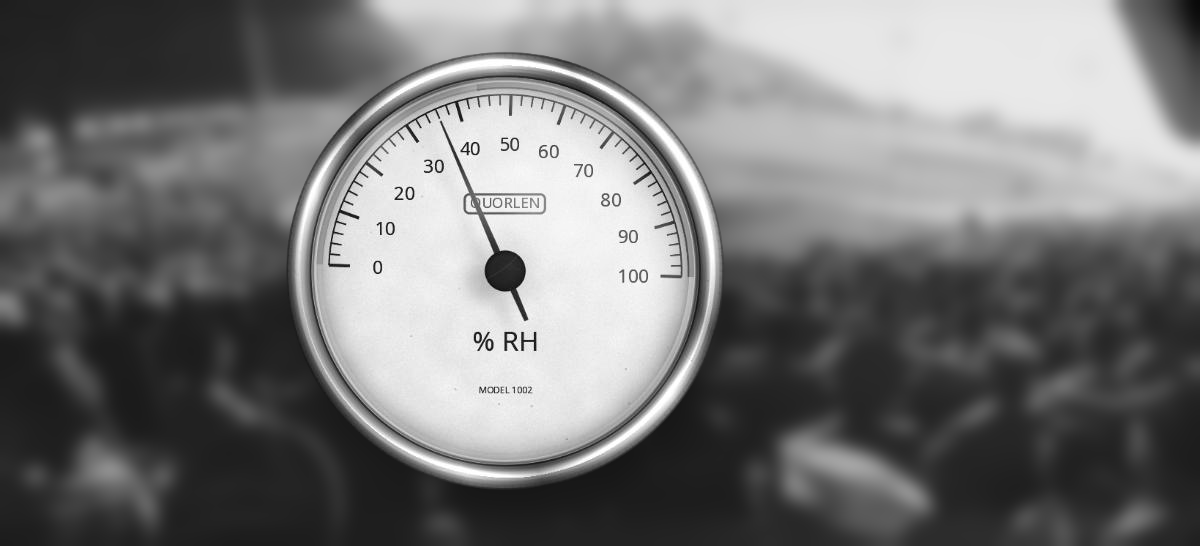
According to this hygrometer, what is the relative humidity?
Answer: 36 %
